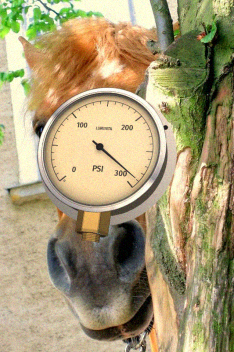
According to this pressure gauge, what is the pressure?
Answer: 290 psi
